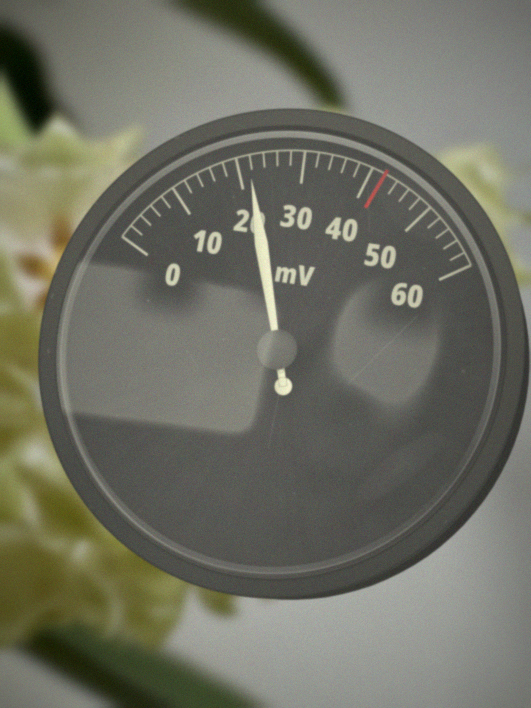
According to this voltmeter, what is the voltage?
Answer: 22 mV
